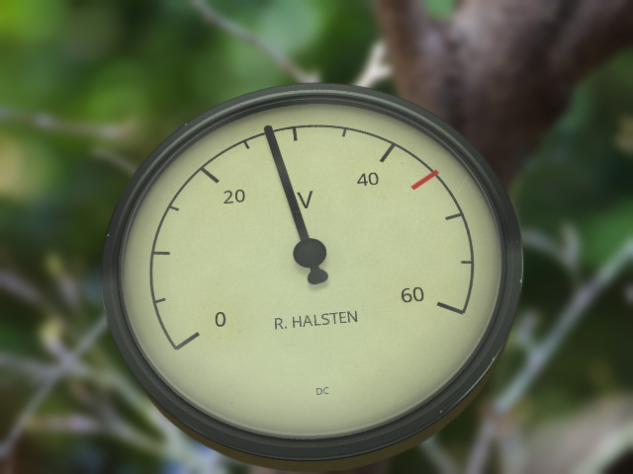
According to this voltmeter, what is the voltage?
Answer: 27.5 V
